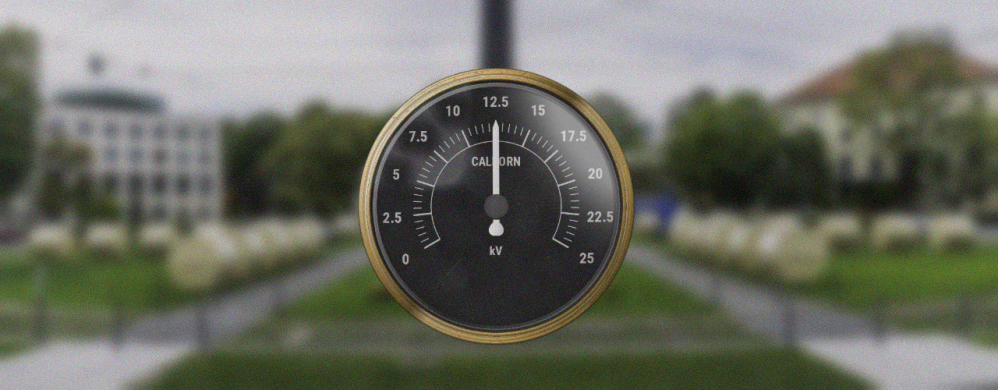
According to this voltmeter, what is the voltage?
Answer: 12.5 kV
